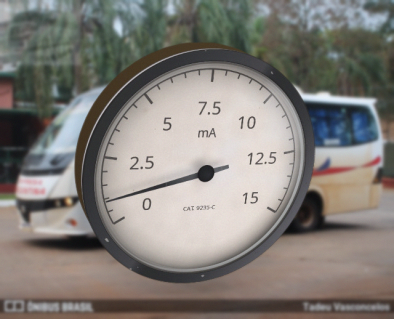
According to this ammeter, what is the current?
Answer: 1 mA
